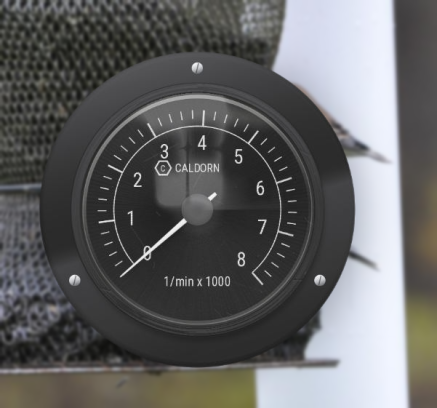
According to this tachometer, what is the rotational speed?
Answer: 0 rpm
